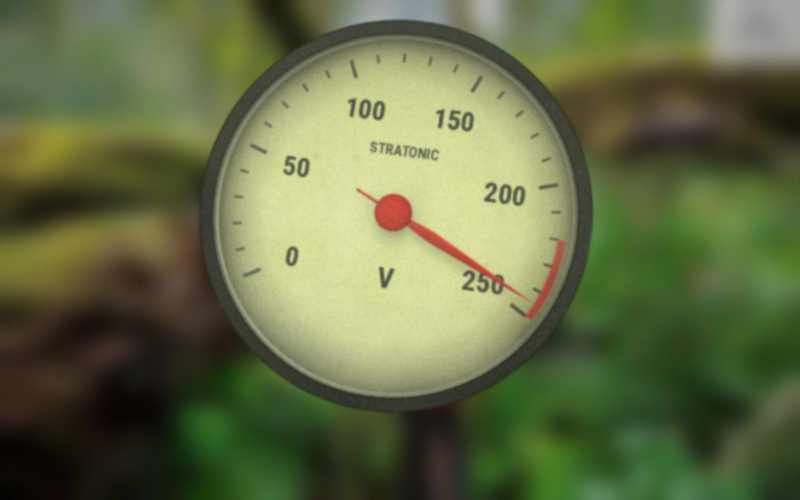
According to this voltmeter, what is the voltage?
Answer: 245 V
